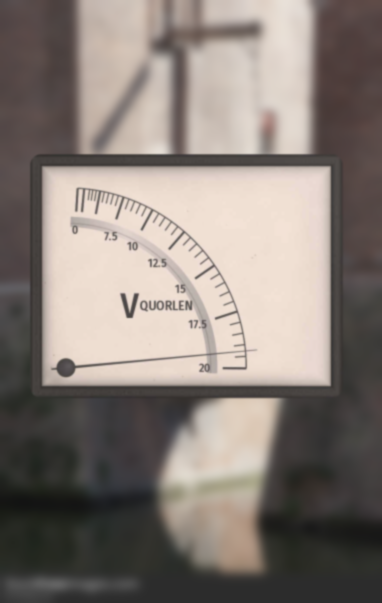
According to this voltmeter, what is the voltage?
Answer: 19.25 V
